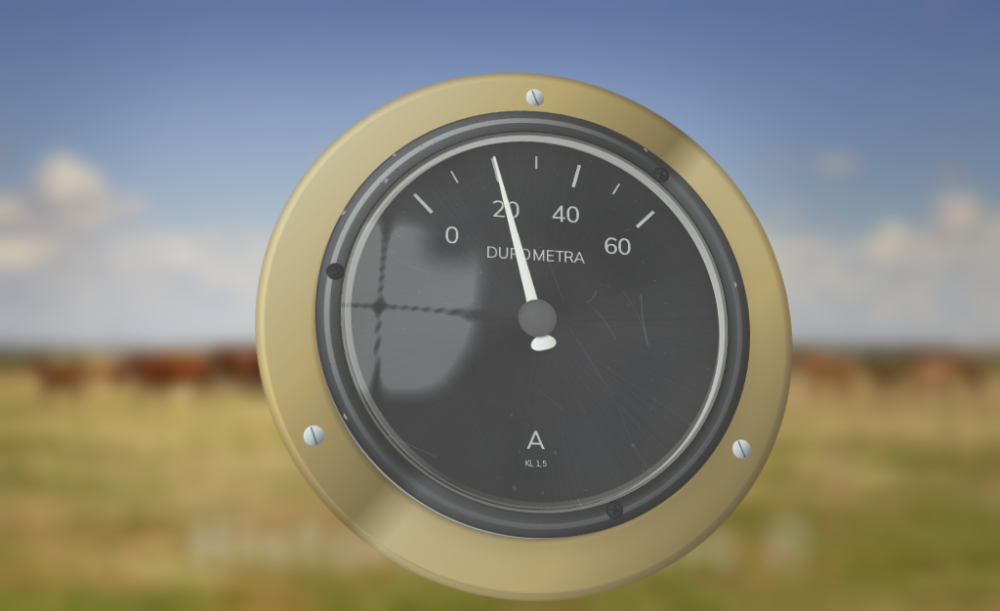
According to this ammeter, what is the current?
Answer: 20 A
